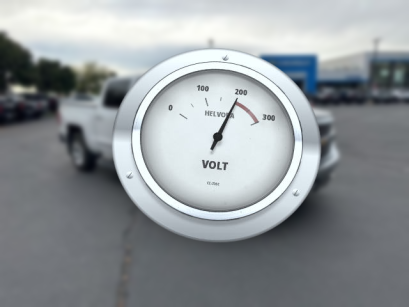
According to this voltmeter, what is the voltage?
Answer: 200 V
